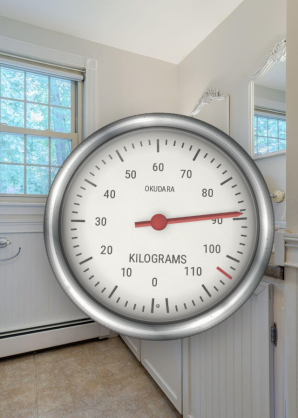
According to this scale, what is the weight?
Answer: 89 kg
